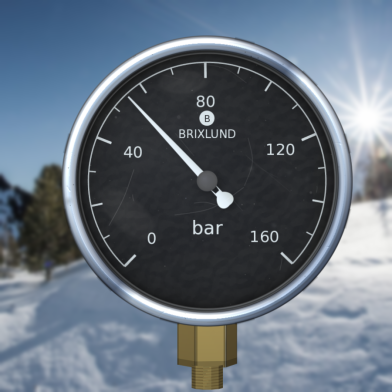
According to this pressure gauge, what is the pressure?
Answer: 55 bar
